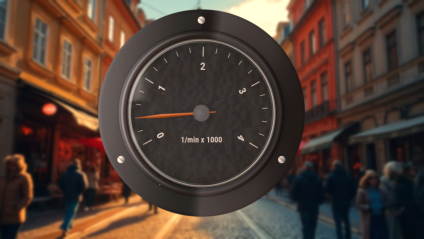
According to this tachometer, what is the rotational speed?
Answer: 400 rpm
